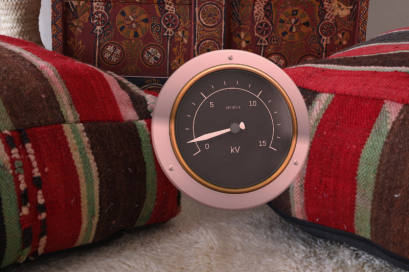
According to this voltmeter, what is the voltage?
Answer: 1 kV
